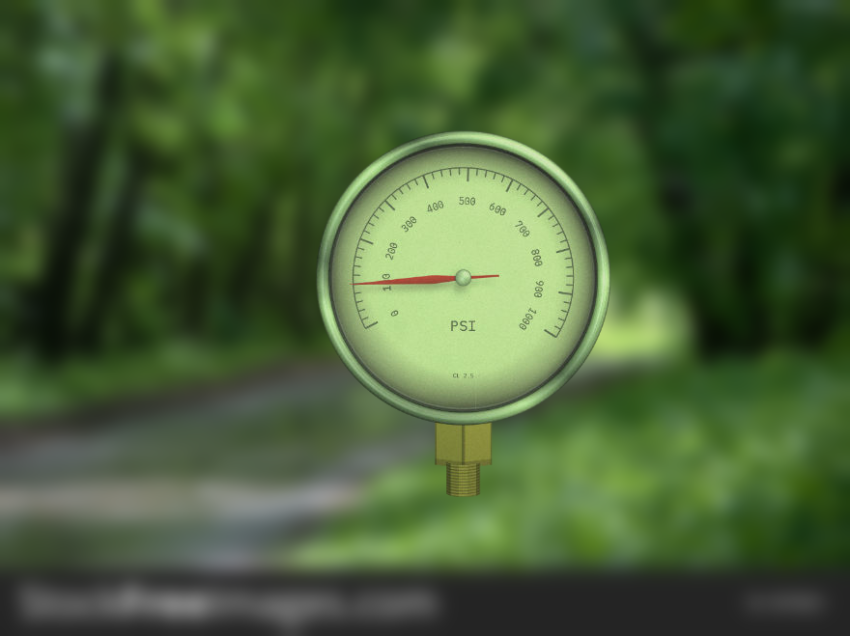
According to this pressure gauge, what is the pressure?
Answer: 100 psi
